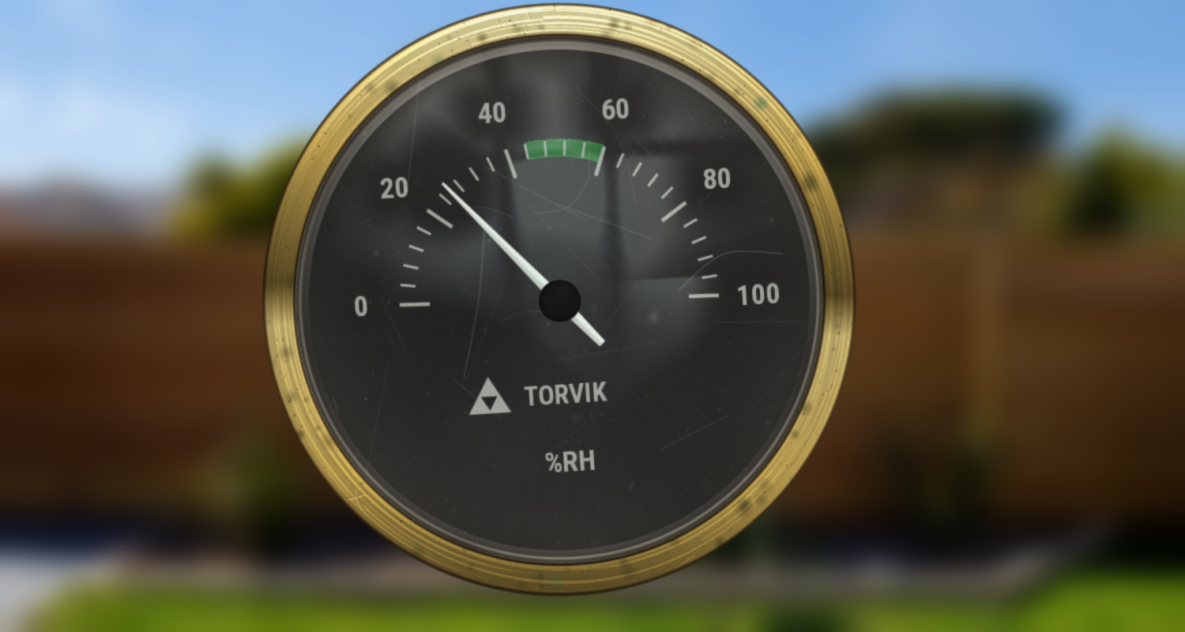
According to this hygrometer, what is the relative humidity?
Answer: 26 %
